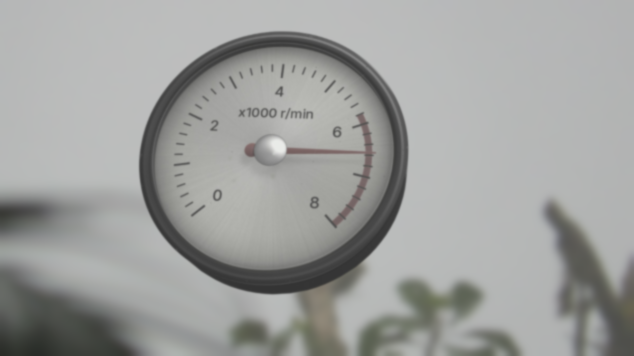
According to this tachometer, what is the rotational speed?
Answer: 6600 rpm
